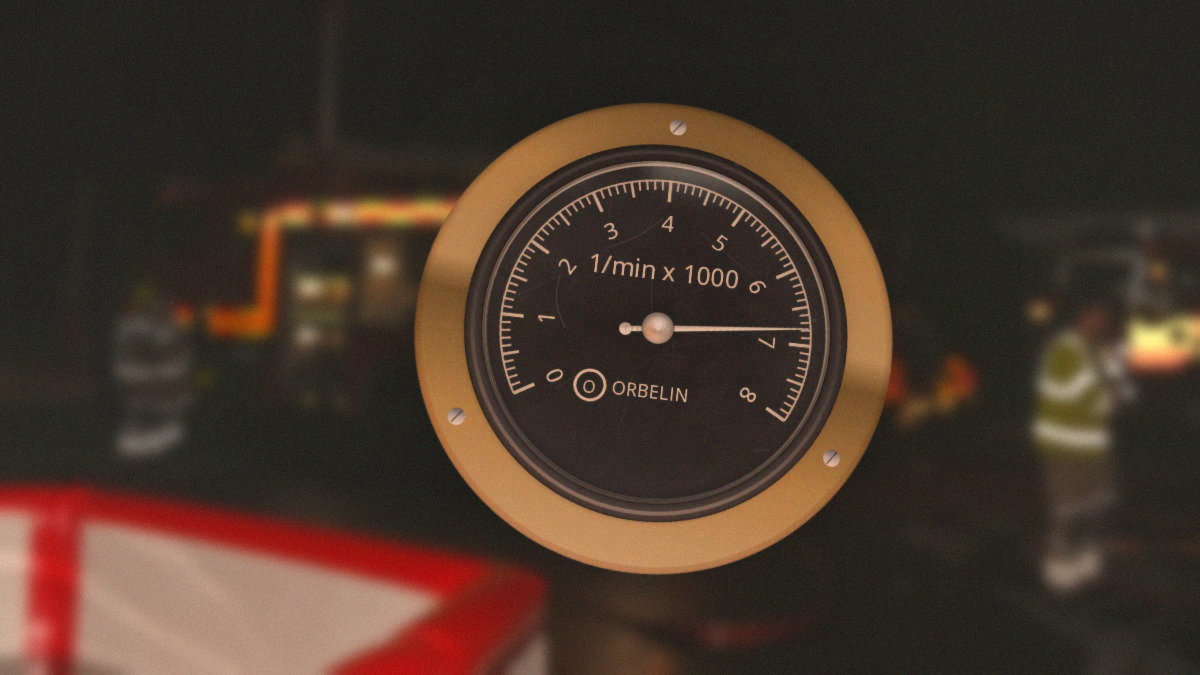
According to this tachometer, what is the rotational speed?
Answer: 6800 rpm
